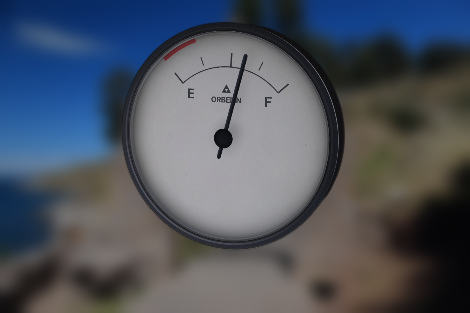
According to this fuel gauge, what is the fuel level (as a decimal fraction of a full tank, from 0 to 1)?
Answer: 0.625
